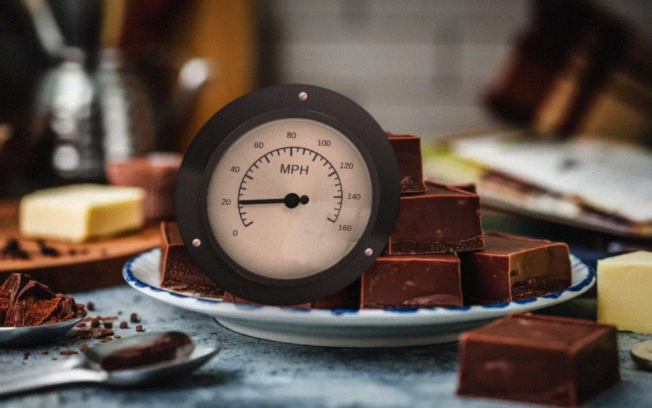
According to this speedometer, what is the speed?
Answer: 20 mph
